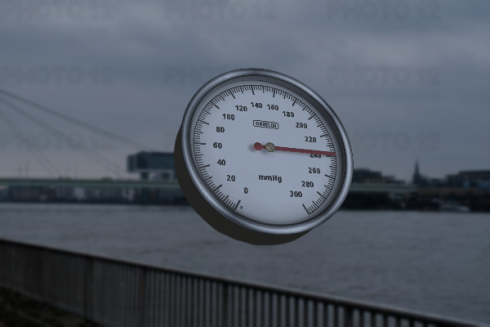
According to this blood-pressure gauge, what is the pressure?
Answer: 240 mmHg
